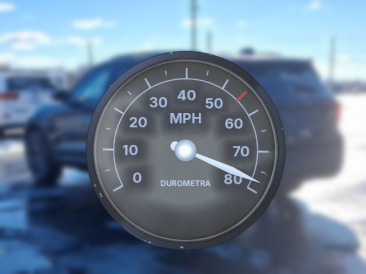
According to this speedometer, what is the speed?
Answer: 77.5 mph
